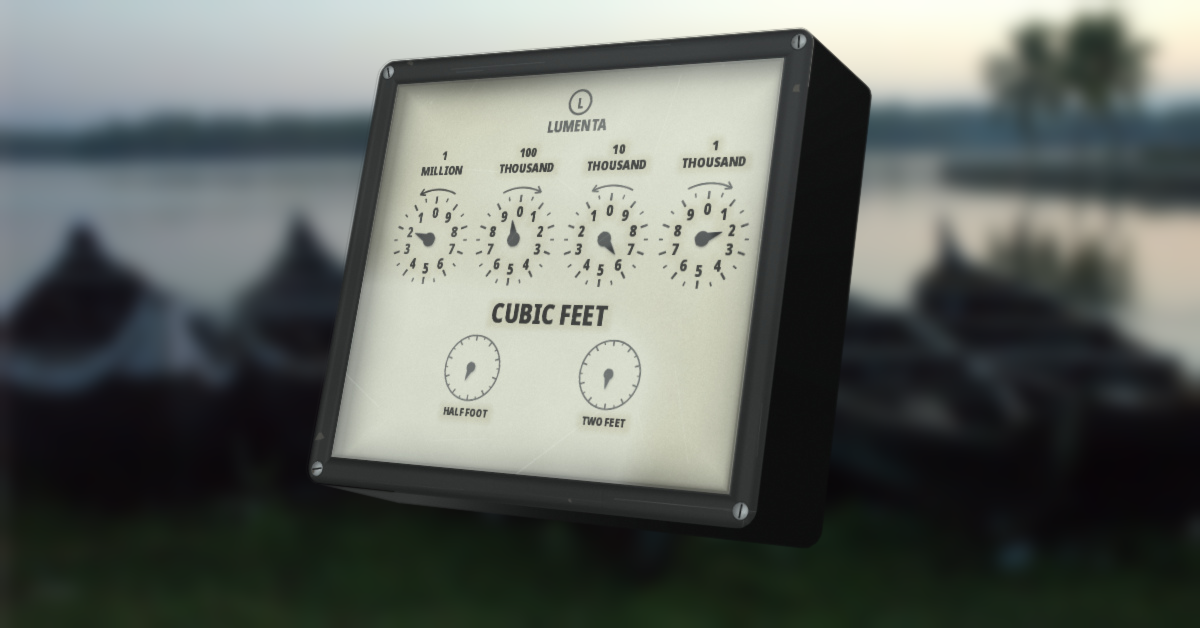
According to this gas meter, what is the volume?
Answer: 196200 ft³
